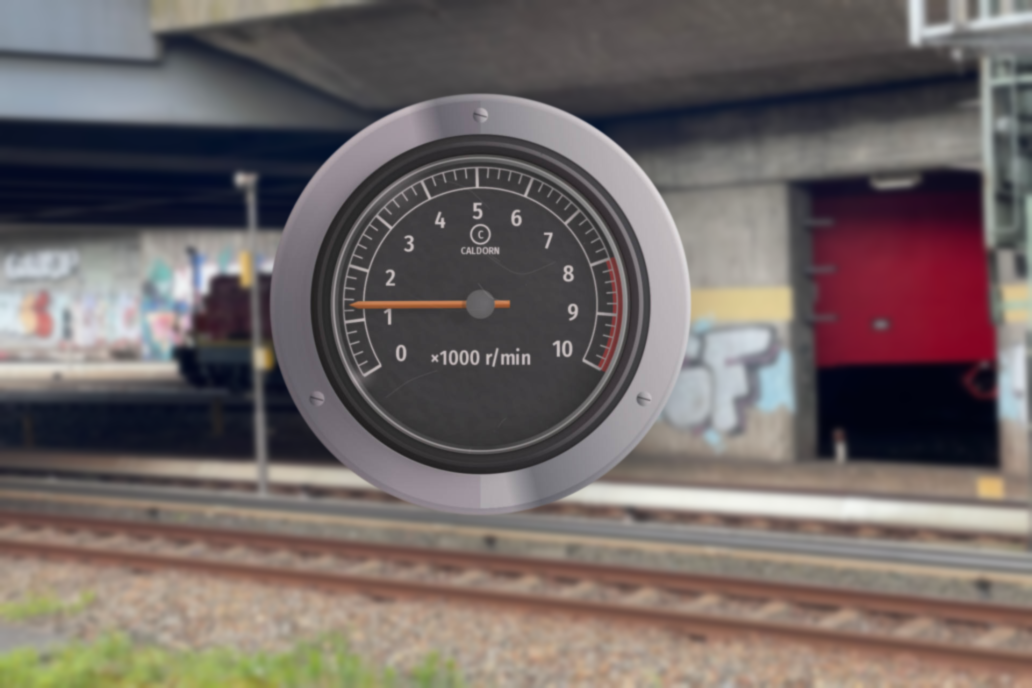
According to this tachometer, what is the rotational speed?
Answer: 1300 rpm
